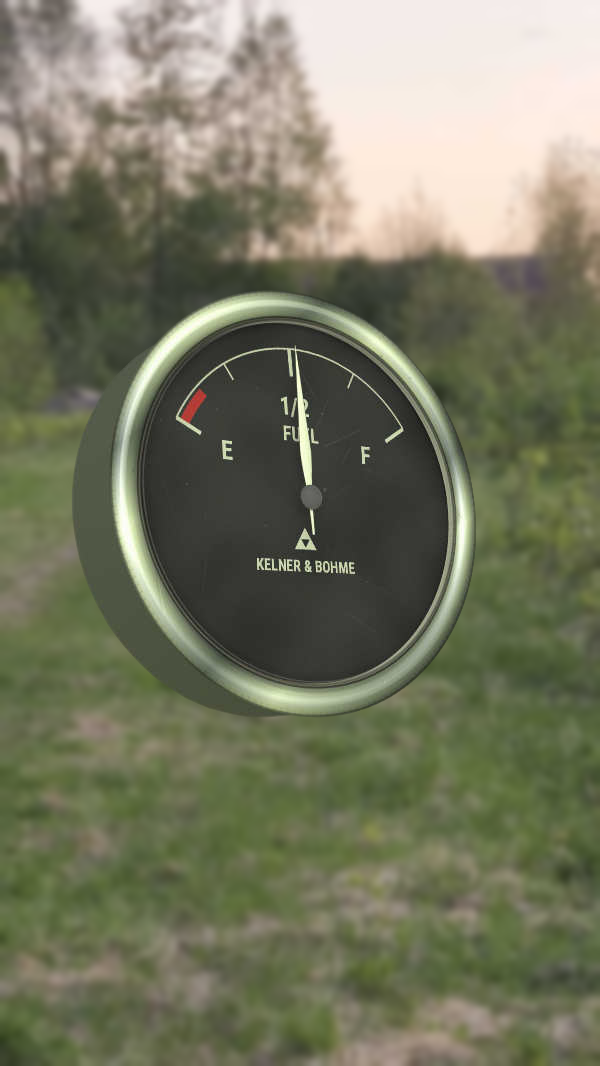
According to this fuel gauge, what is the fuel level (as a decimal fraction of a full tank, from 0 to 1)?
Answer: 0.5
